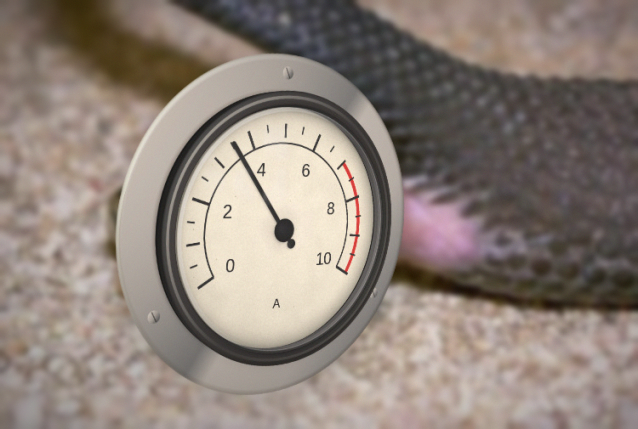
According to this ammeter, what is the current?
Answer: 3.5 A
